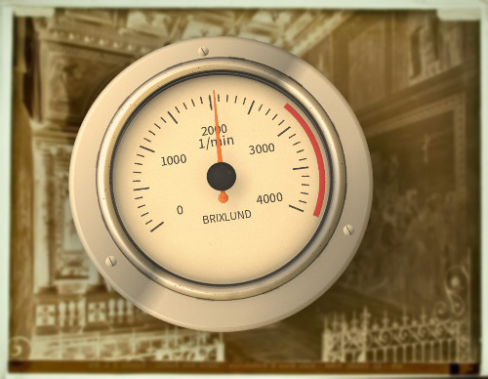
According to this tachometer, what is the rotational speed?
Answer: 2050 rpm
